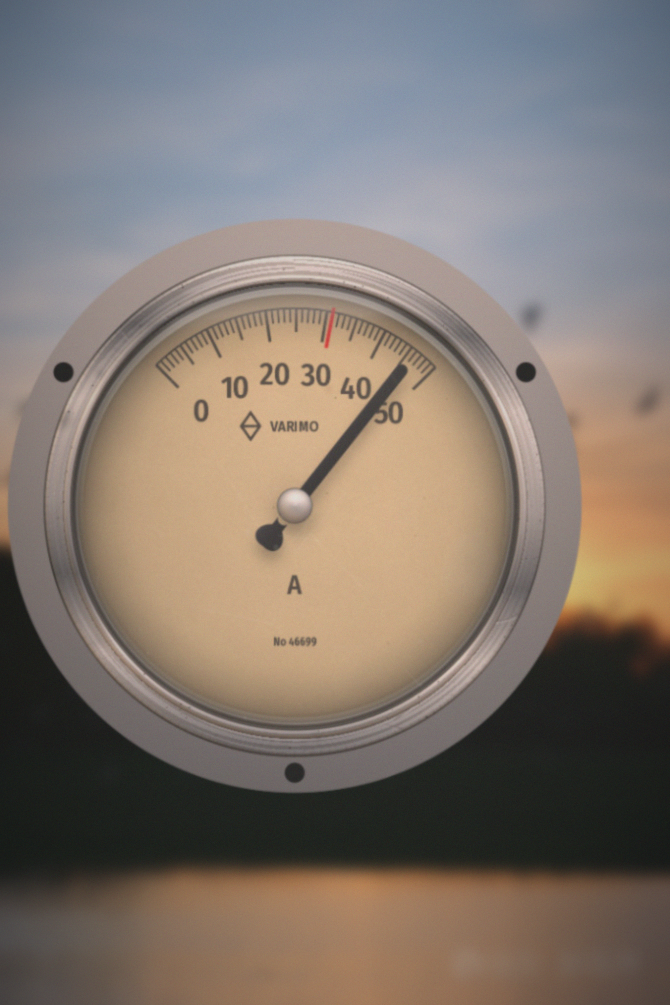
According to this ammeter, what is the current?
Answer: 46 A
